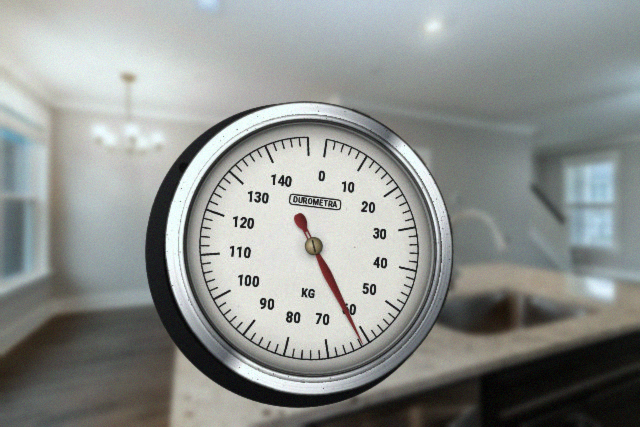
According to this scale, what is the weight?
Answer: 62 kg
